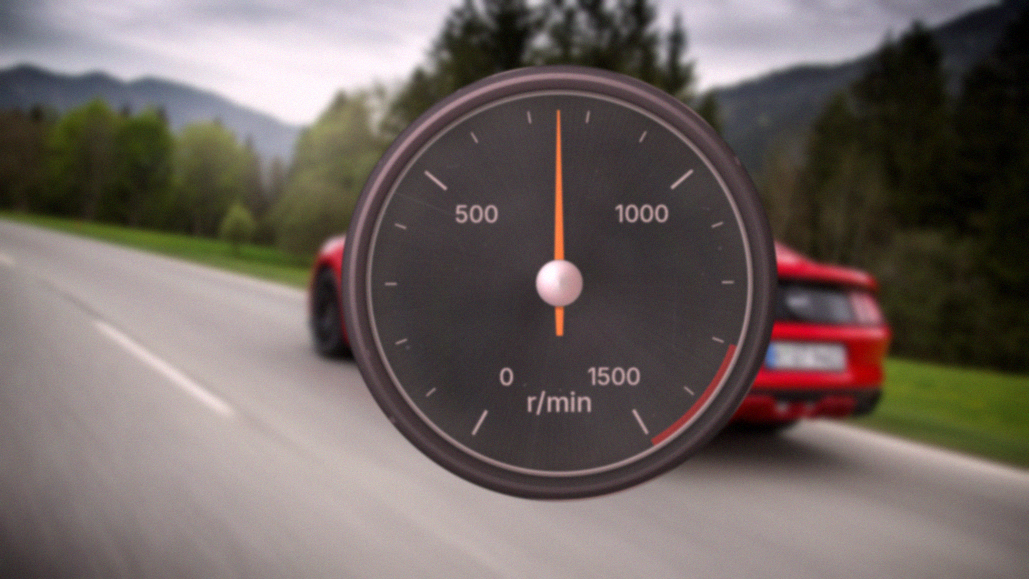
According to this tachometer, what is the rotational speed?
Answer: 750 rpm
